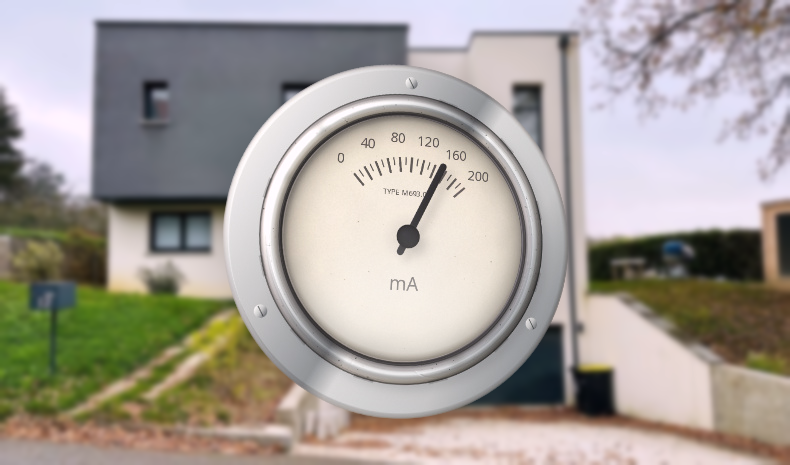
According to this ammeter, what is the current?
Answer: 150 mA
